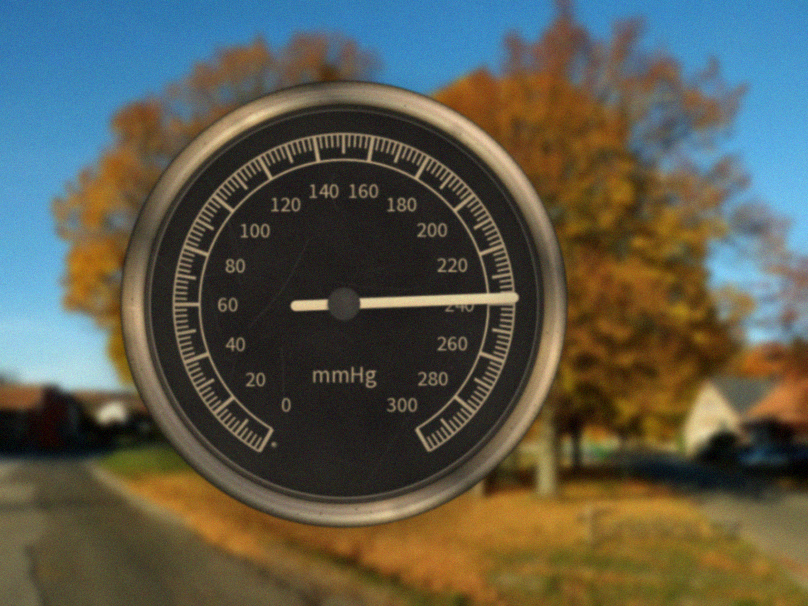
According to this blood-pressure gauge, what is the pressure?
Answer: 238 mmHg
